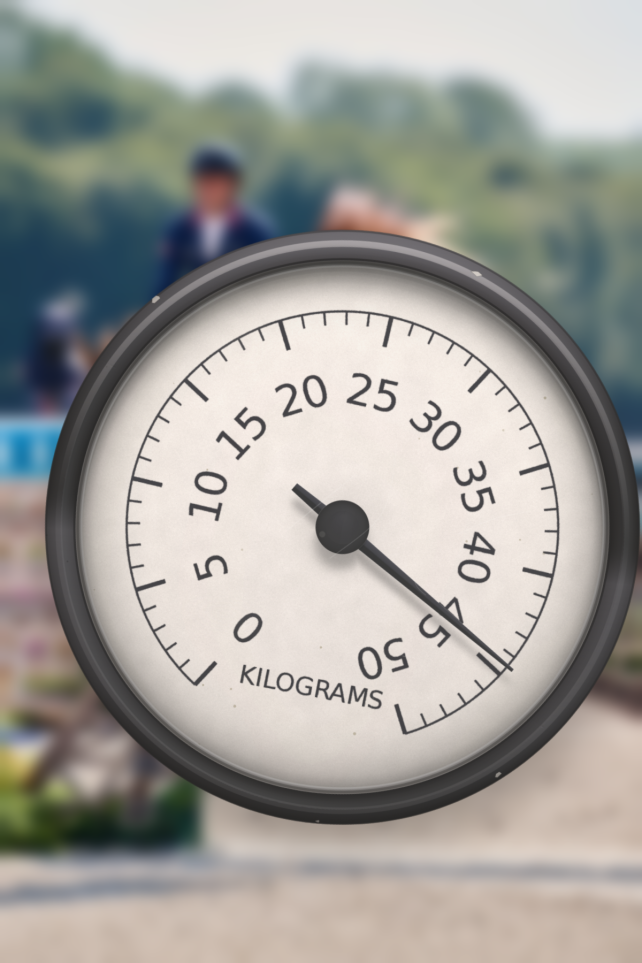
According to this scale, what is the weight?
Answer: 44.5 kg
